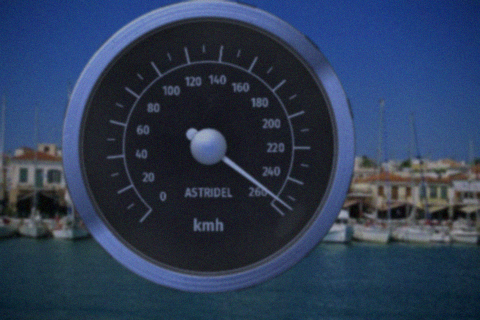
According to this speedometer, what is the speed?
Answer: 255 km/h
